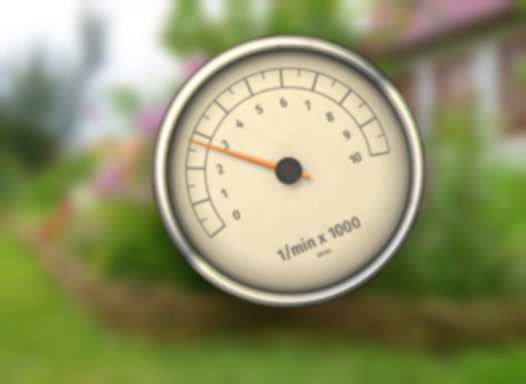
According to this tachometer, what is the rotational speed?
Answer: 2750 rpm
